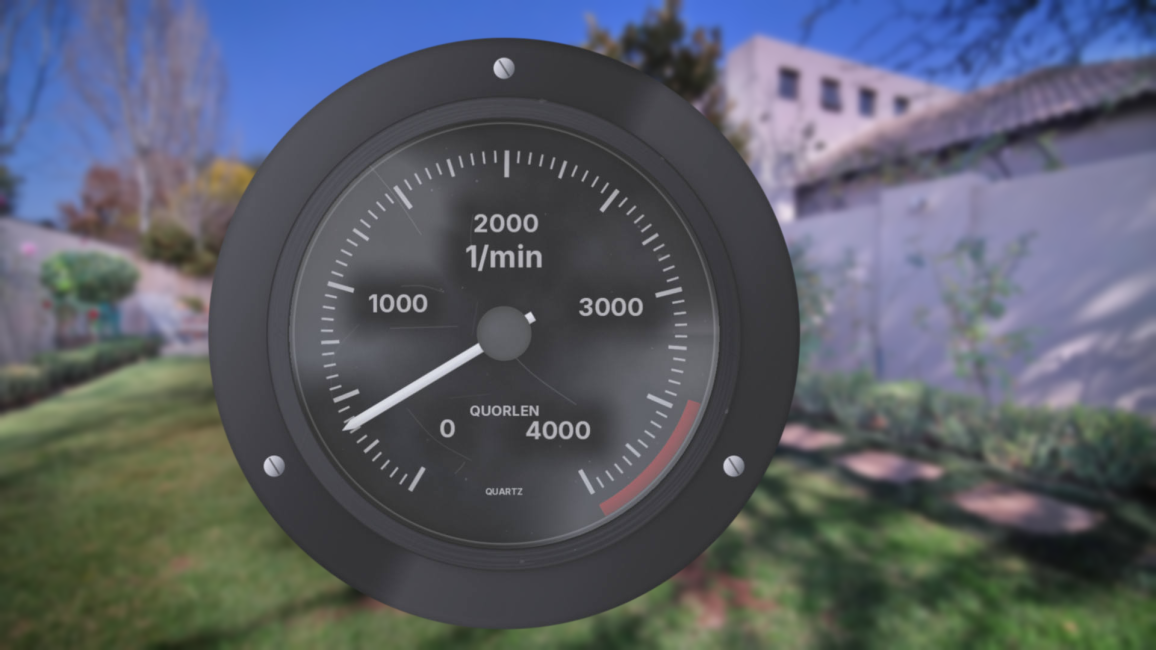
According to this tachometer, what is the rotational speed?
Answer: 375 rpm
